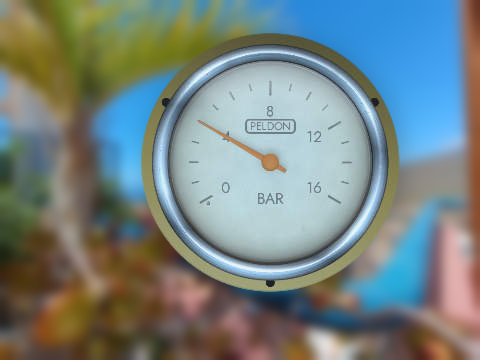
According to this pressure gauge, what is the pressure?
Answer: 4 bar
